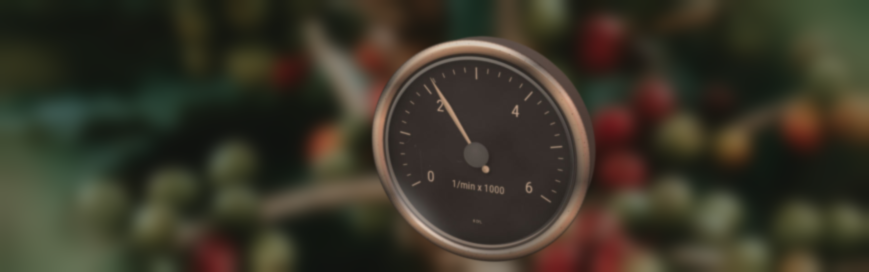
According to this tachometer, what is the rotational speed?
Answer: 2200 rpm
